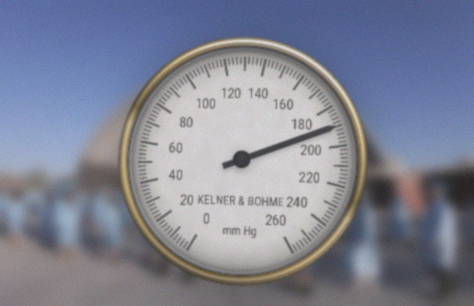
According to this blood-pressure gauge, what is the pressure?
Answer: 190 mmHg
